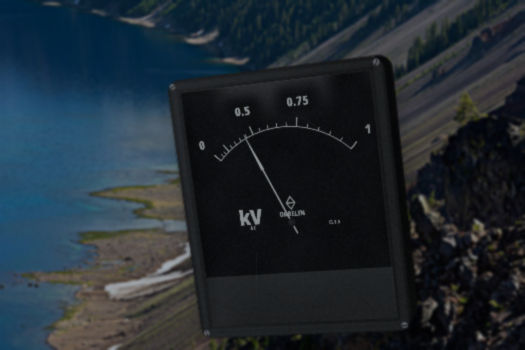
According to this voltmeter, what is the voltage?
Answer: 0.45 kV
